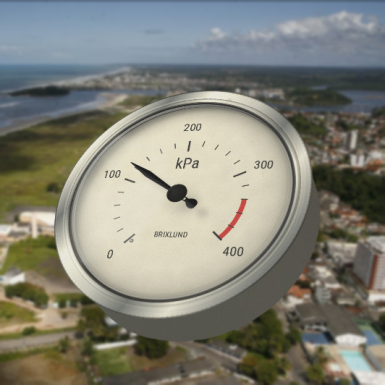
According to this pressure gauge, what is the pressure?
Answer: 120 kPa
